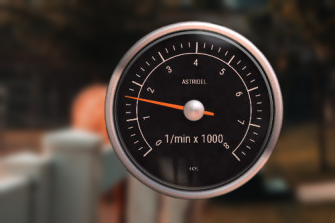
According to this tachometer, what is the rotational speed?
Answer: 1600 rpm
